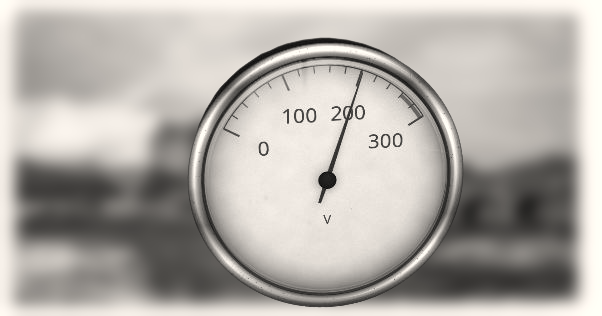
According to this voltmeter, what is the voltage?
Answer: 200 V
